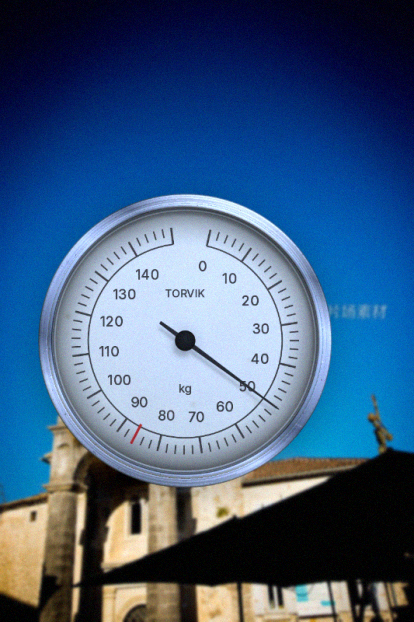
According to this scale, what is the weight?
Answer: 50 kg
